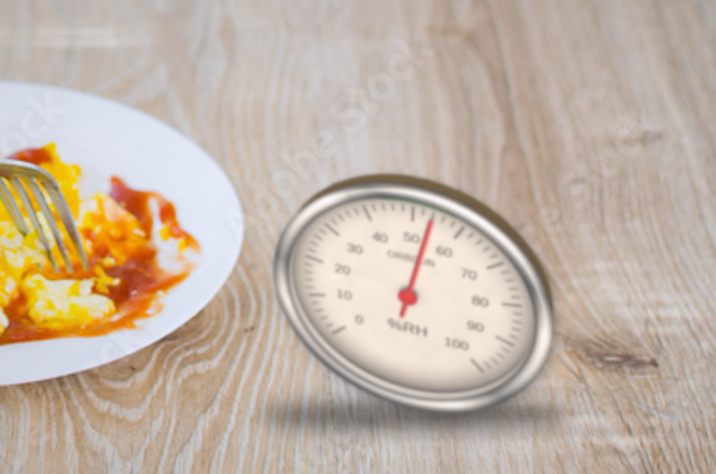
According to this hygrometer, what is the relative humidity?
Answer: 54 %
